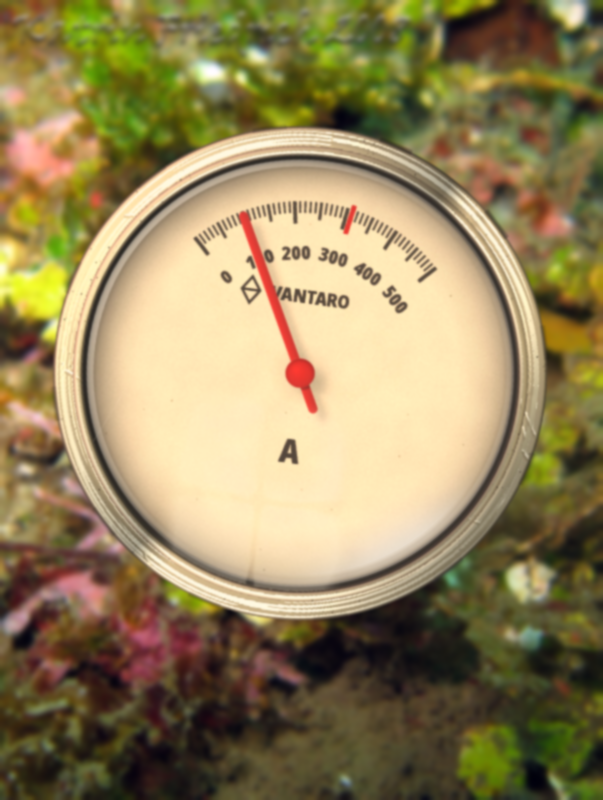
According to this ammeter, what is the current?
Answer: 100 A
